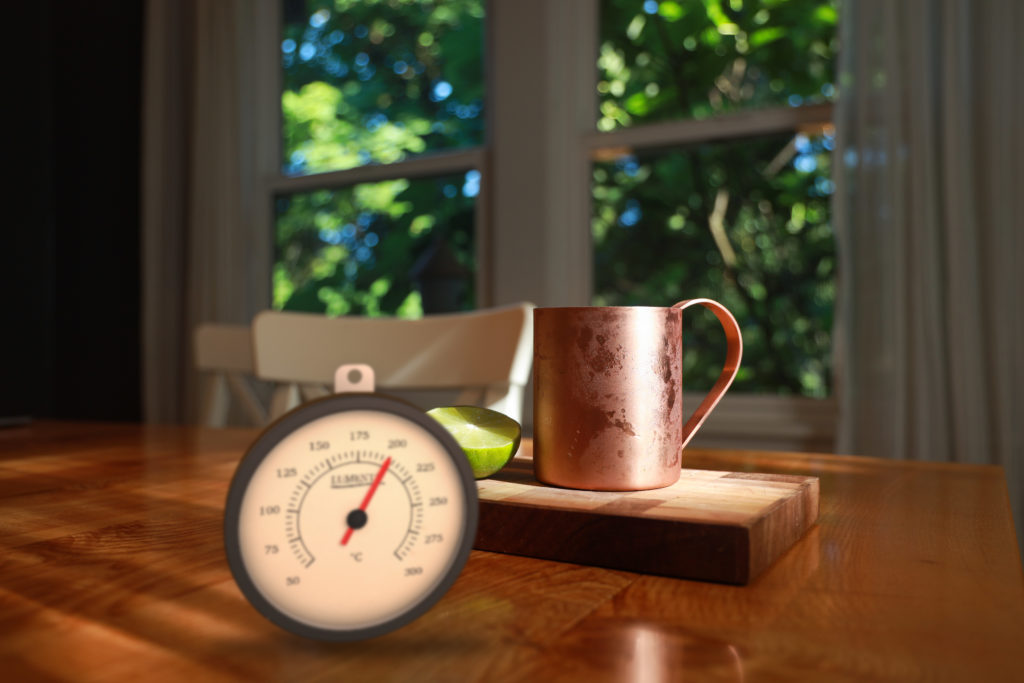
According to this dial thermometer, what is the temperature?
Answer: 200 °C
